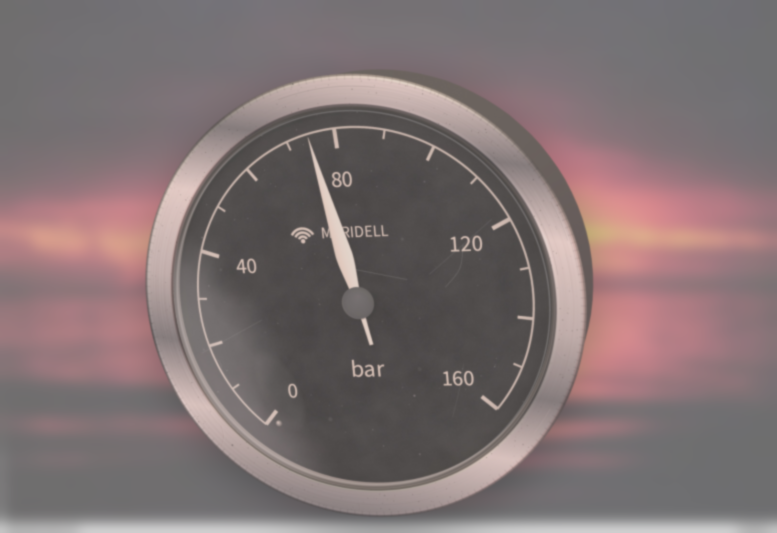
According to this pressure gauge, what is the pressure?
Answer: 75 bar
